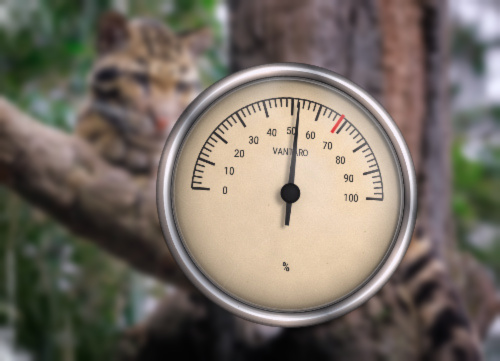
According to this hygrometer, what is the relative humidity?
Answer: 52 %
